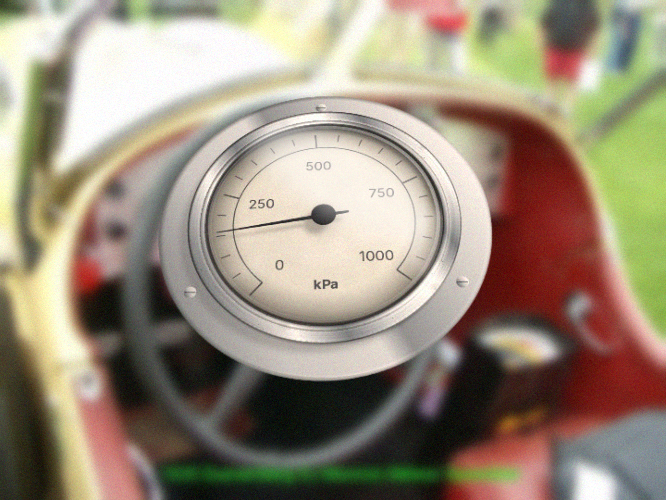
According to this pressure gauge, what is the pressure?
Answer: 150 kPa
